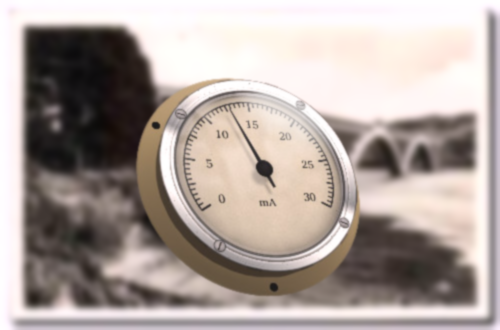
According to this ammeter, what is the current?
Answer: 12.5 mA
